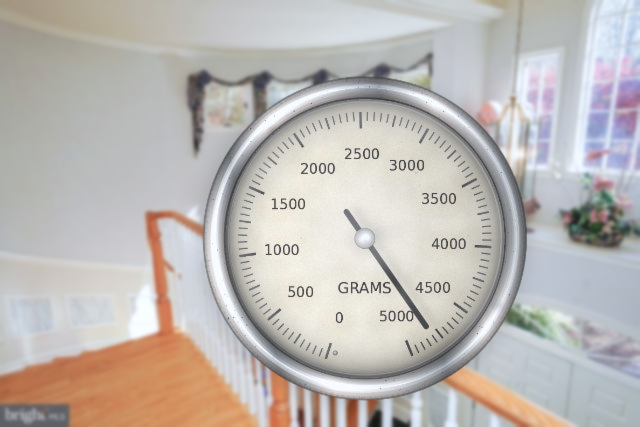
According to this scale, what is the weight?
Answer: 4800 g
